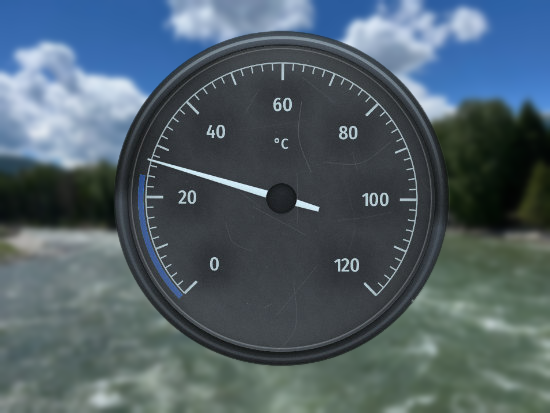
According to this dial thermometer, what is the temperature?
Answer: 27 °C
